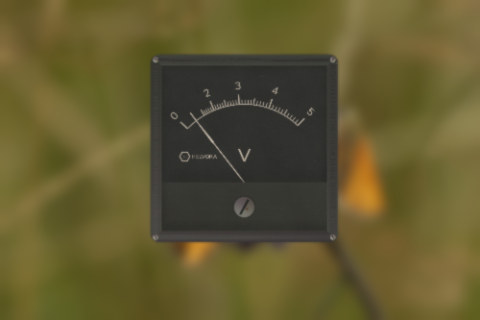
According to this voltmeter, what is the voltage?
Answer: 1 V
